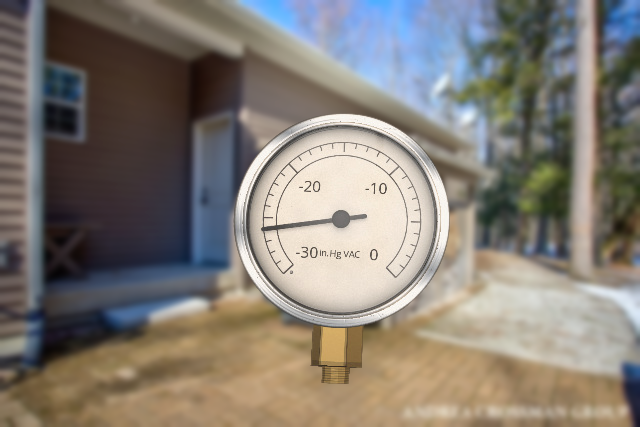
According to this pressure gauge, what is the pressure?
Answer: -26 inHg
